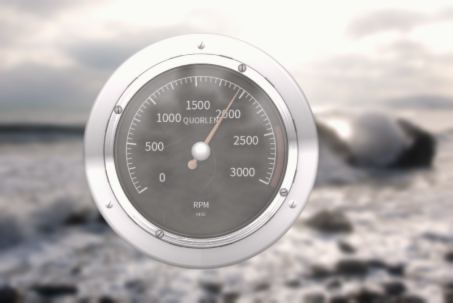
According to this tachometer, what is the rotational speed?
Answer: 1950 rpm
